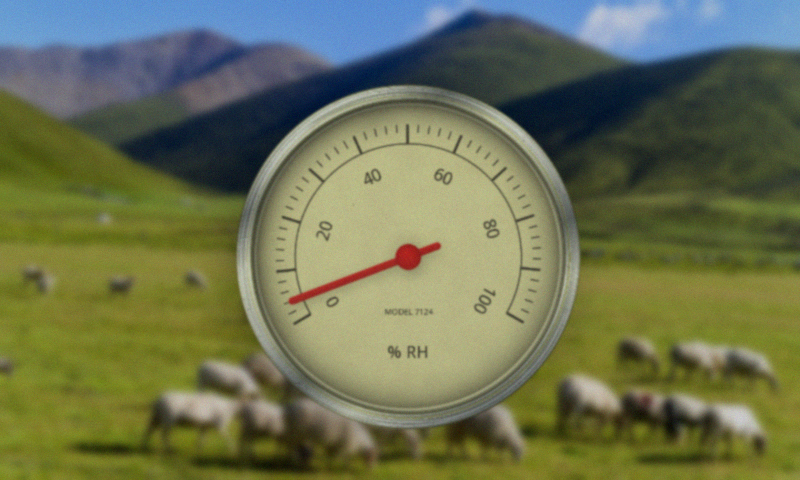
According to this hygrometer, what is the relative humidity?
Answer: 4 %
